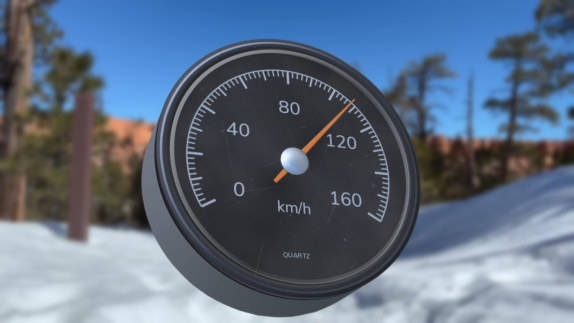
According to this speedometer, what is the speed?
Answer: 108 km/h
